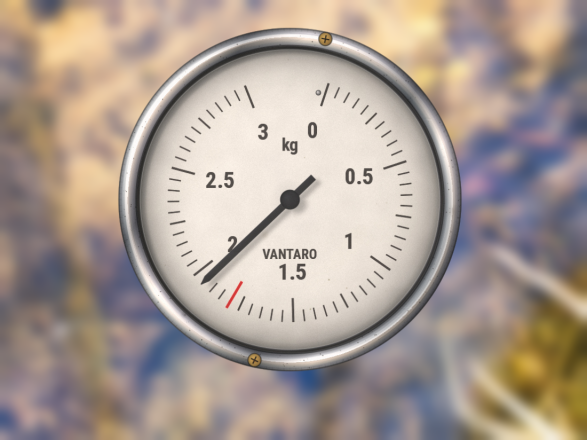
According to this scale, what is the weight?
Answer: 1.95 kg
